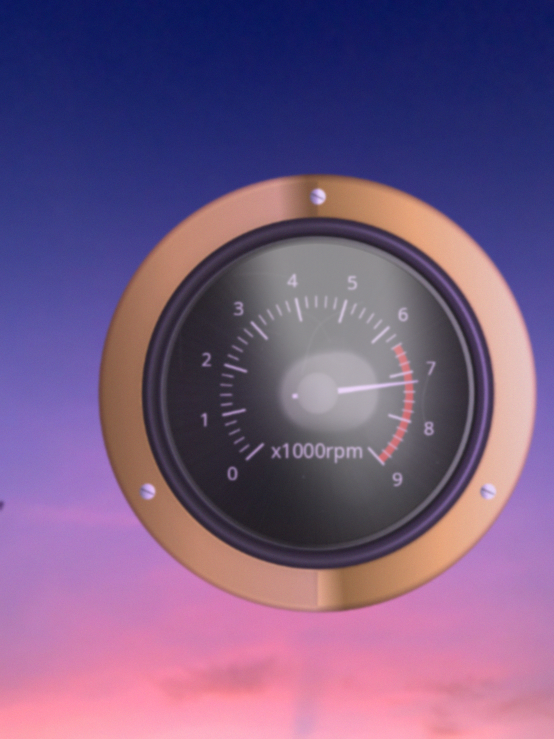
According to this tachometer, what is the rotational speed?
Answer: 7200 rpm
